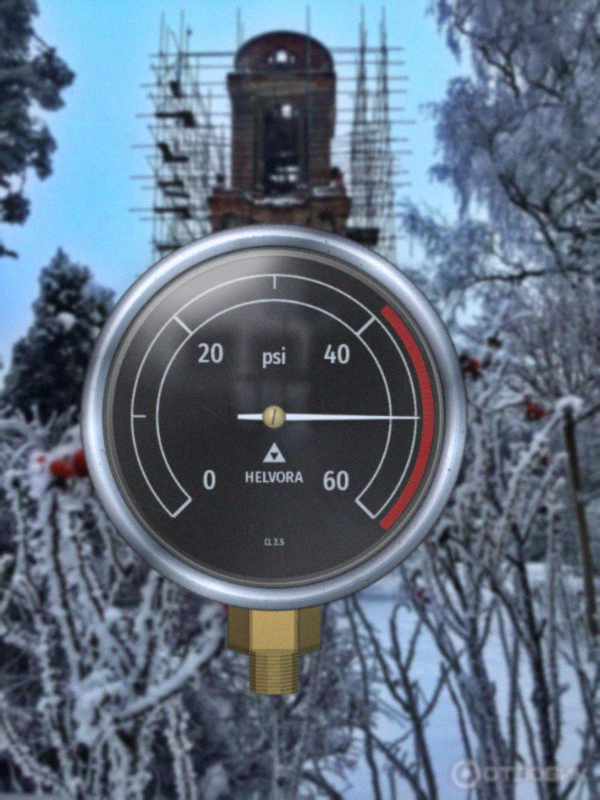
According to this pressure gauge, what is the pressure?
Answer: 50 psi
